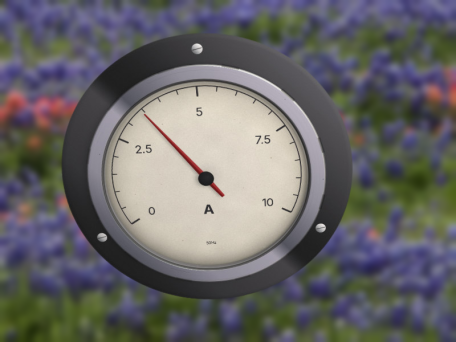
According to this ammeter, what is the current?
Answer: 3.5 A
